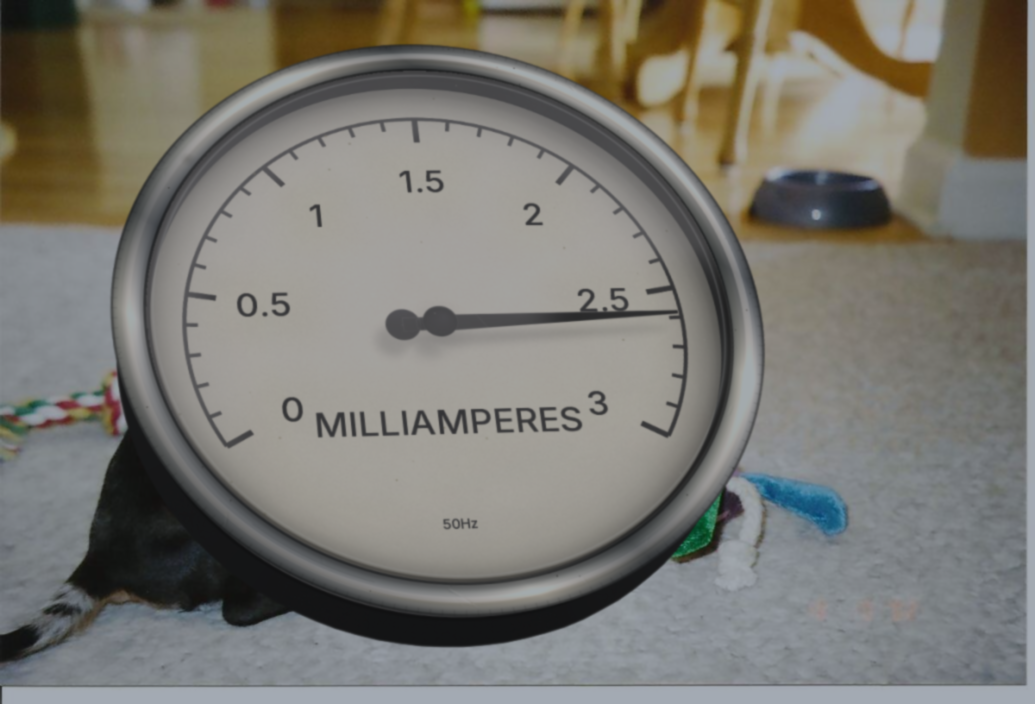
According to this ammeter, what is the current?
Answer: 2.6 mA
